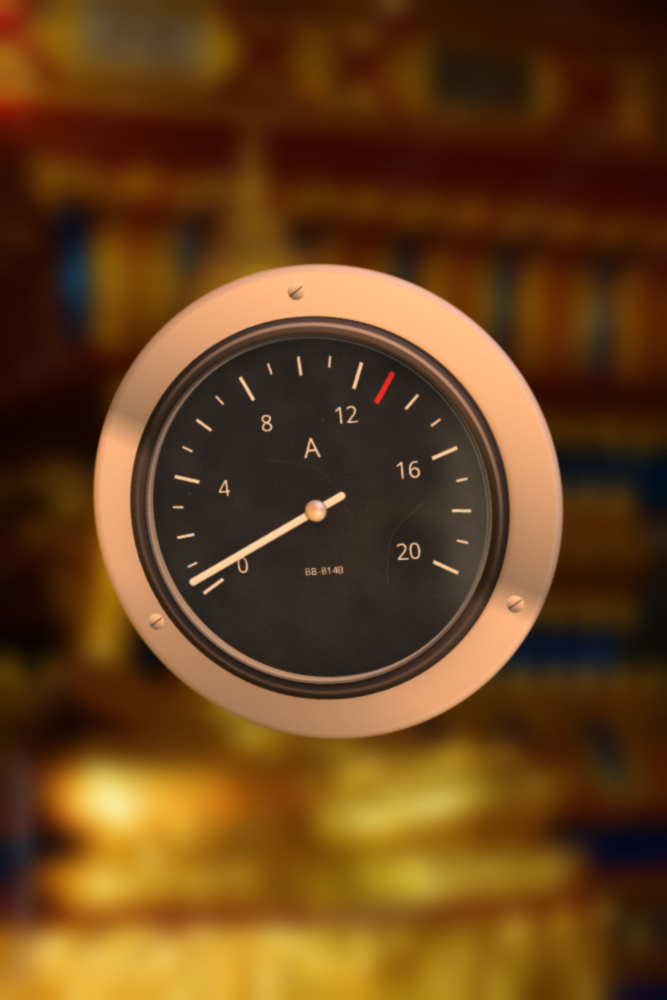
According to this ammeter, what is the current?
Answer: 0.5 A
